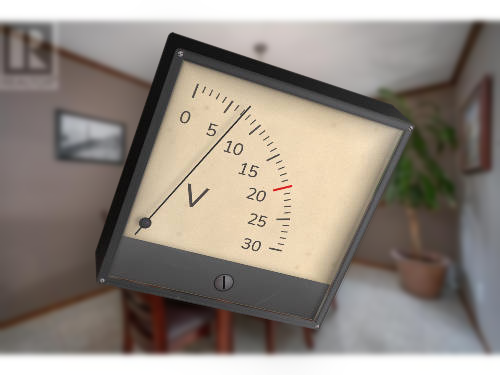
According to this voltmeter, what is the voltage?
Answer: 7 V
